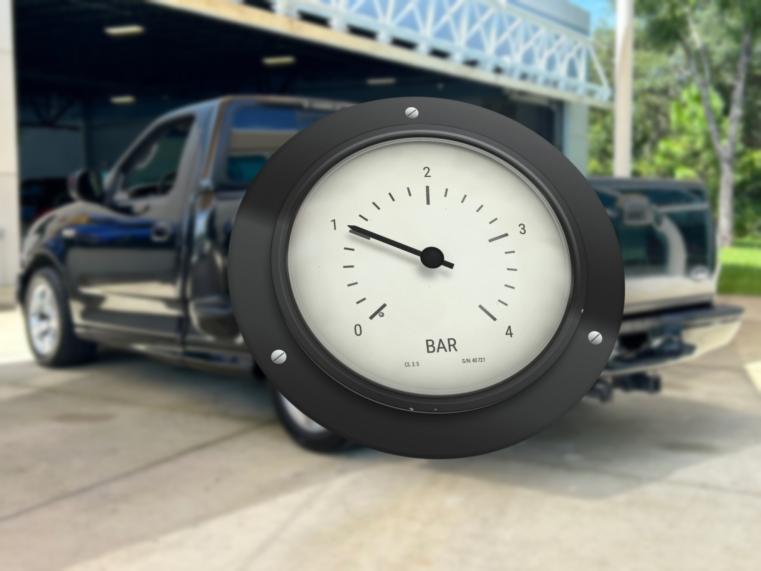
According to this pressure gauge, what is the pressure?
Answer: 1 bar
